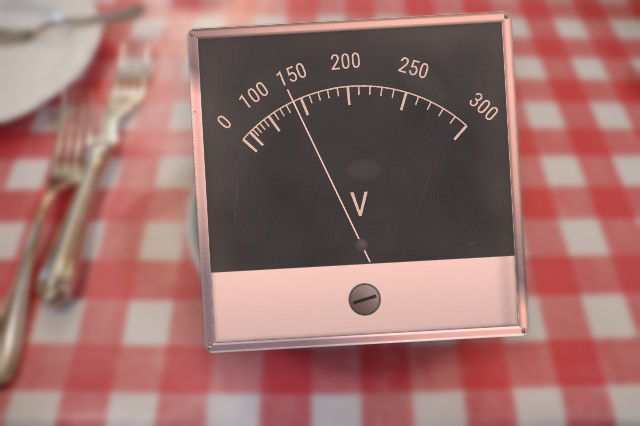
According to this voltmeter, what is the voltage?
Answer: 140 V
